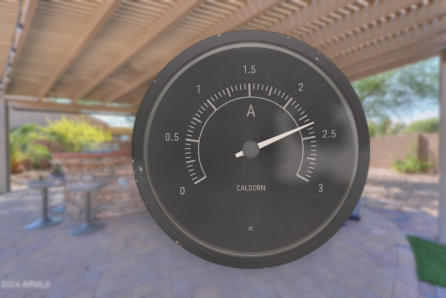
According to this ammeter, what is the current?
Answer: 2.35 A
